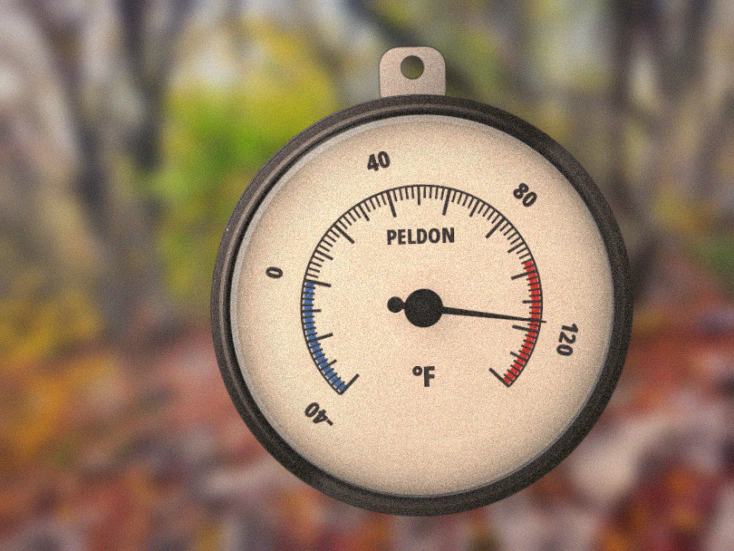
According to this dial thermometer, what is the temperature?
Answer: 116 °F
